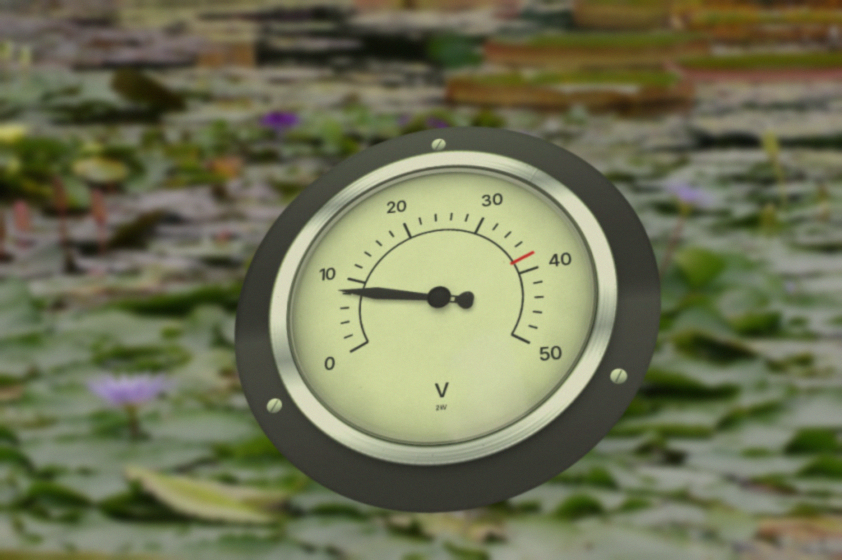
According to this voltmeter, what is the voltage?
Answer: 8 V
